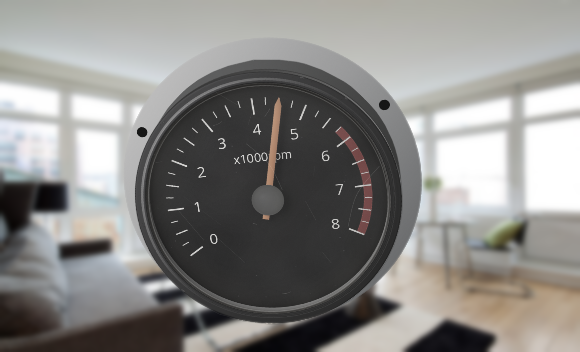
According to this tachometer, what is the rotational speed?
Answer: 4500 rpm
